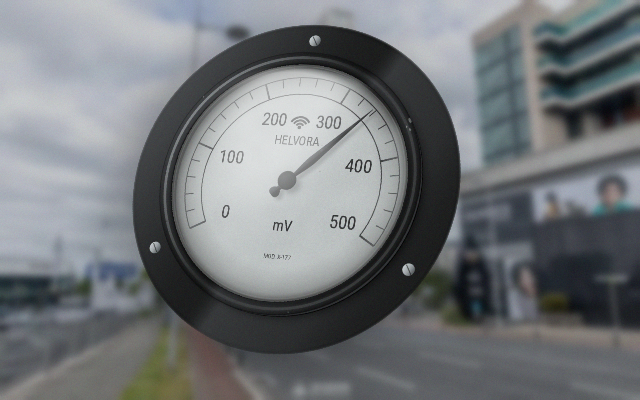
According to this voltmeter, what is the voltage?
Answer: 340 mV
